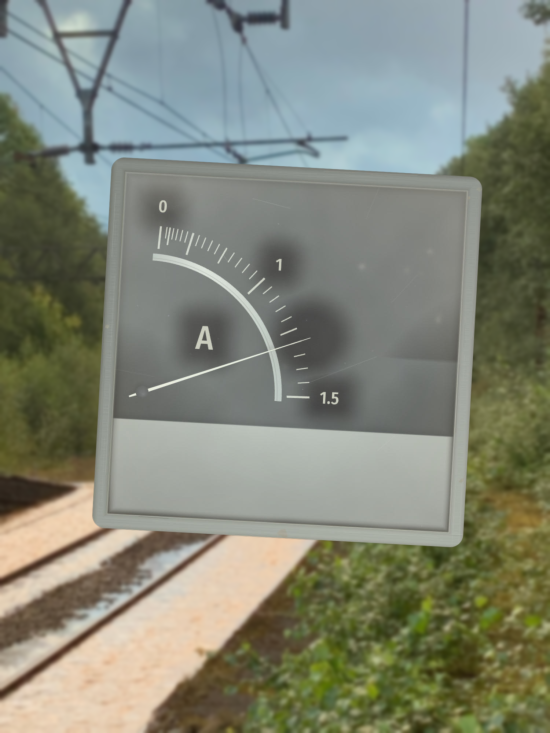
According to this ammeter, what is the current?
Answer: 1.3 A
